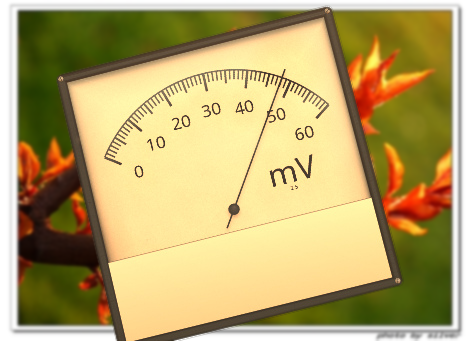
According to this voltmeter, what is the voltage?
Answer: 48 mV
